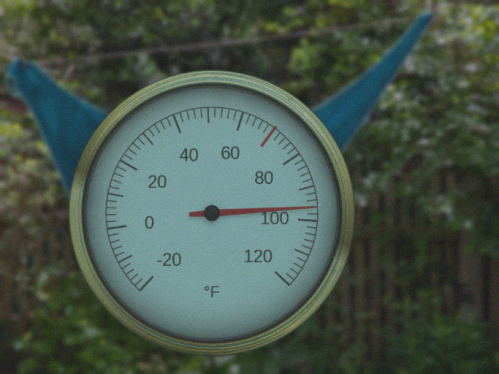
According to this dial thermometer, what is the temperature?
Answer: 96 °F
